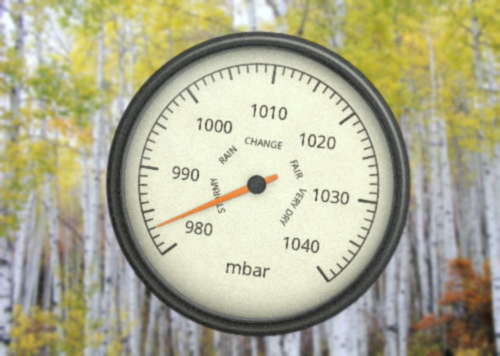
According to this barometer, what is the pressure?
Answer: 983 mbar
